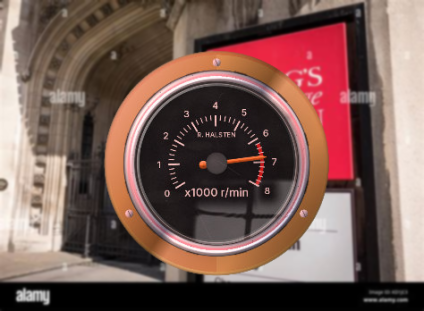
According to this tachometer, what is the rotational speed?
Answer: 6800 rpm
